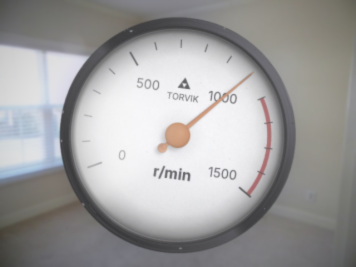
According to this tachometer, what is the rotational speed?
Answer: 1000 rpm
